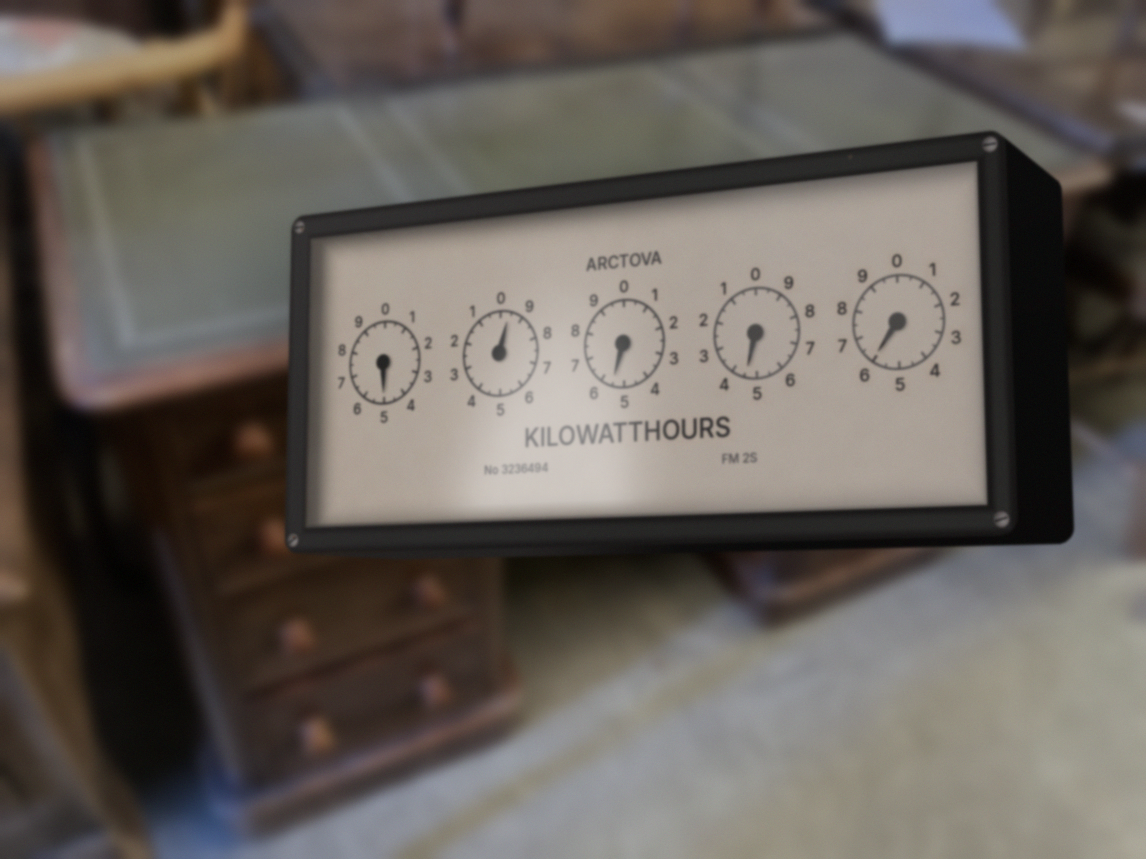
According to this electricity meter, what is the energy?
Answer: 49546 kWh
